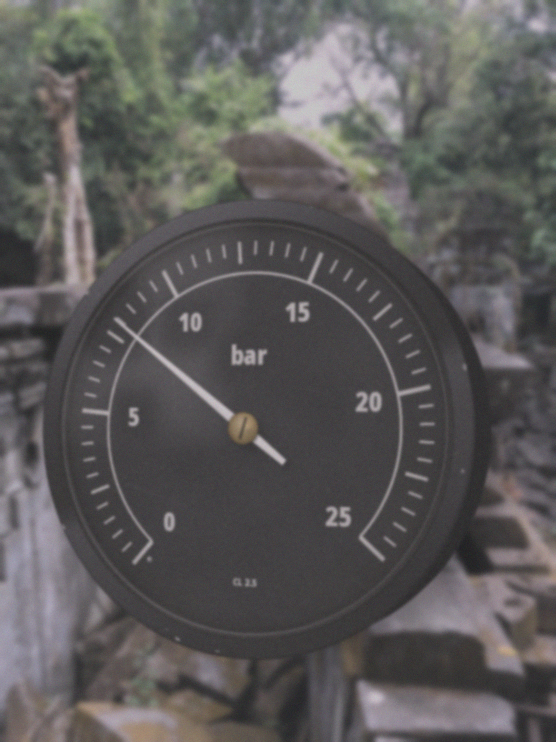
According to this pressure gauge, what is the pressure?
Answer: 8 bar
